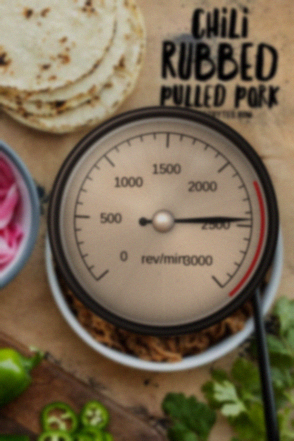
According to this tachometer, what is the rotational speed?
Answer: 2450 rpm
